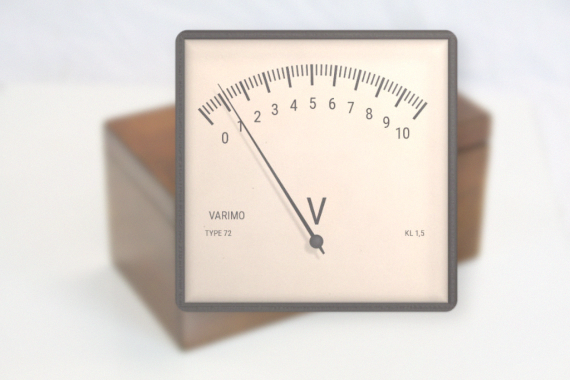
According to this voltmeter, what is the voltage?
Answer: 1.2 V
